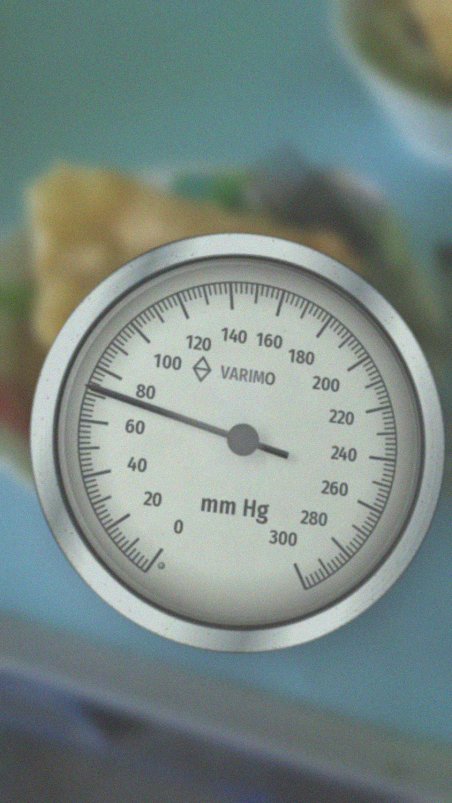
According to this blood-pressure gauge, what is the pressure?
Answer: 72 mmHg
